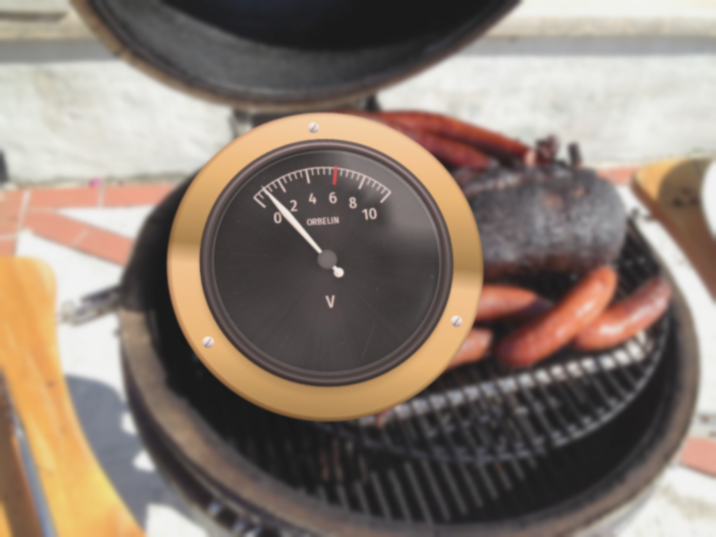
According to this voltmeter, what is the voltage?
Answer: 0.8 V
